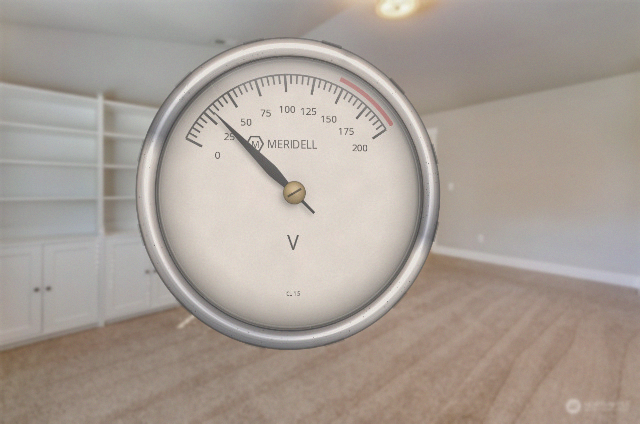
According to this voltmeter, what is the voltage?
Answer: 30 V
